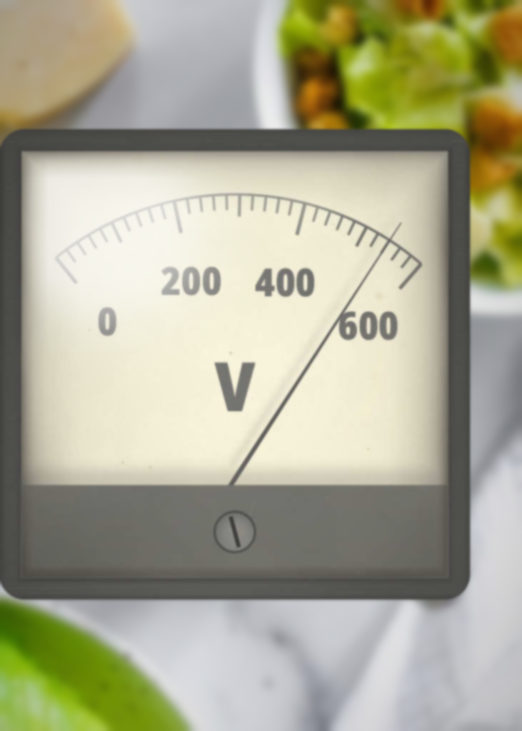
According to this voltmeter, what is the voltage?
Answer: 540 V
